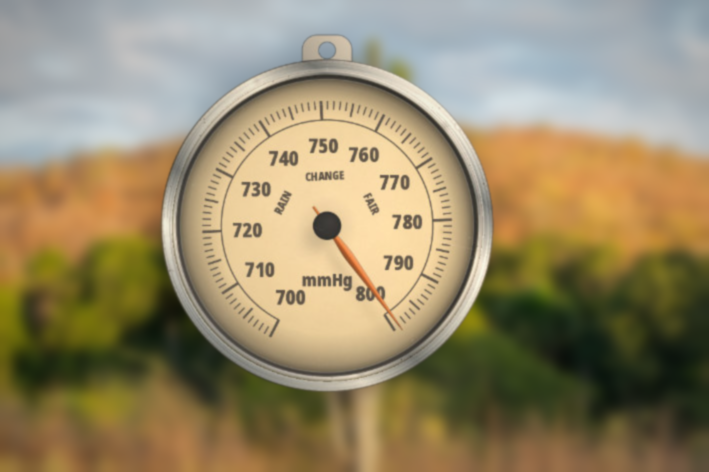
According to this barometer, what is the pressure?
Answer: 799 mmHg
